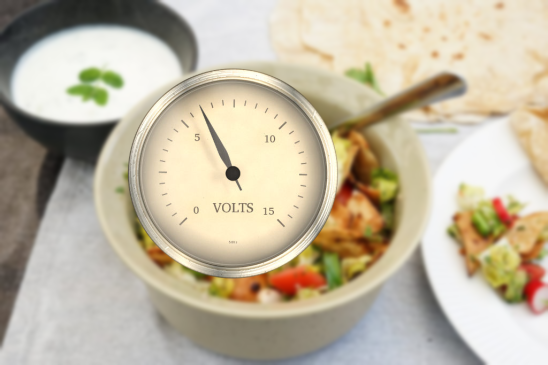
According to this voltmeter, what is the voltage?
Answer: 6 V
